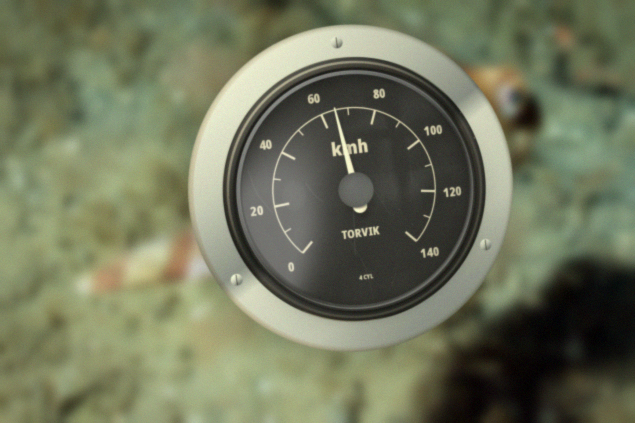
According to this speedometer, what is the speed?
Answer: 65 km/h
